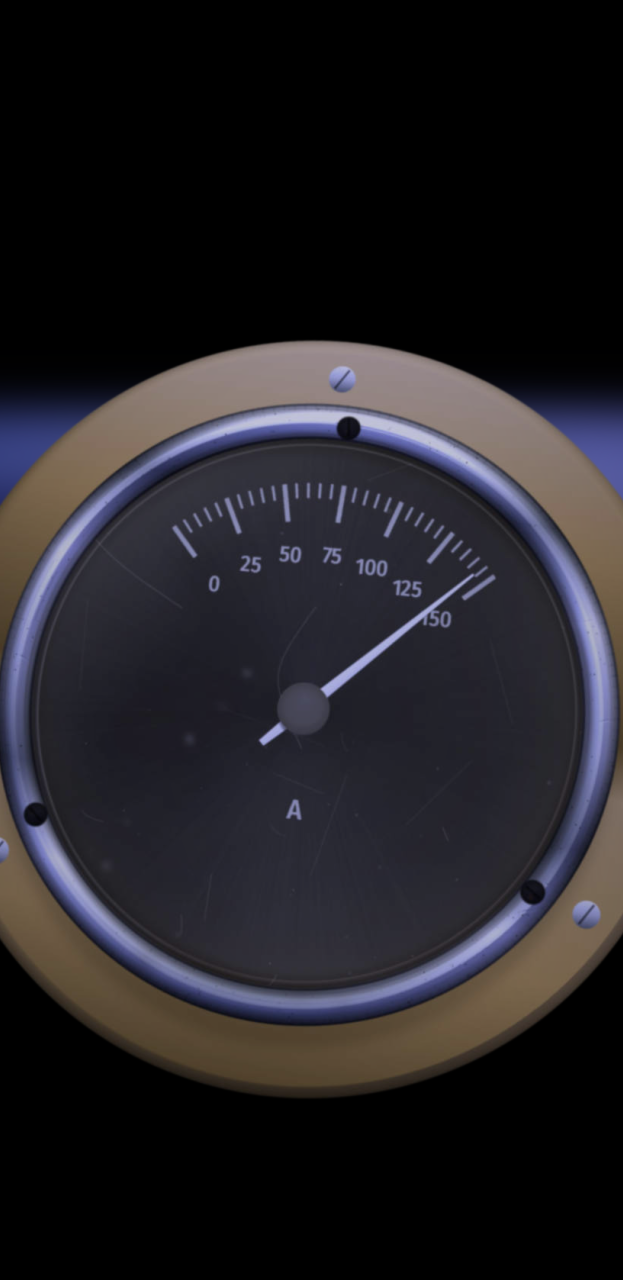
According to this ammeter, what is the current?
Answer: 145 A
